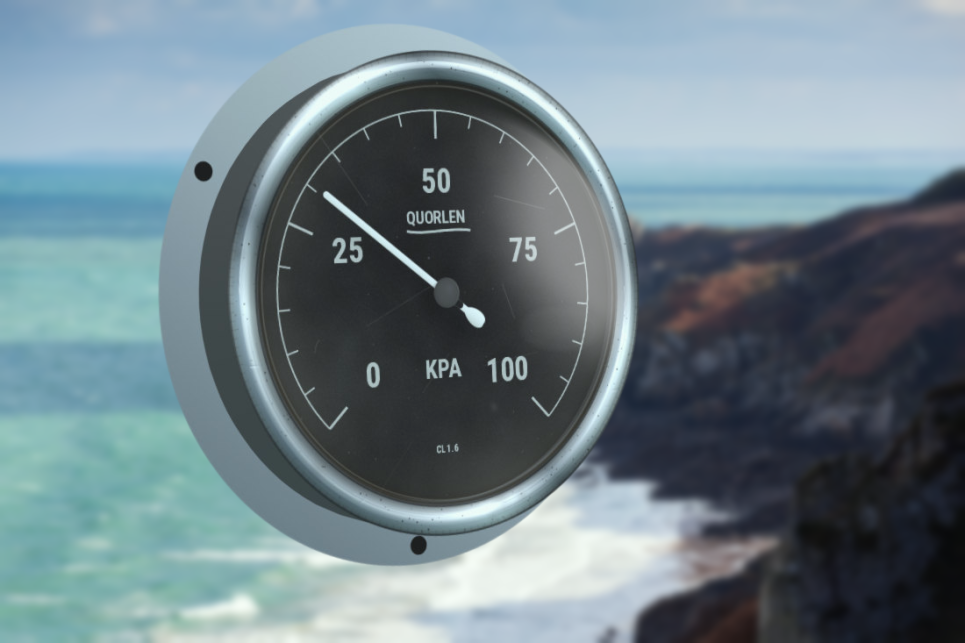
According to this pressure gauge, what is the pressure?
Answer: 30 kPa
